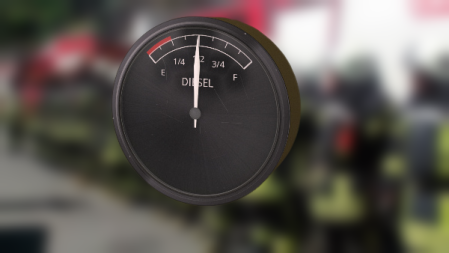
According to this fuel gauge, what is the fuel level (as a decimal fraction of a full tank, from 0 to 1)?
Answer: 0.5
